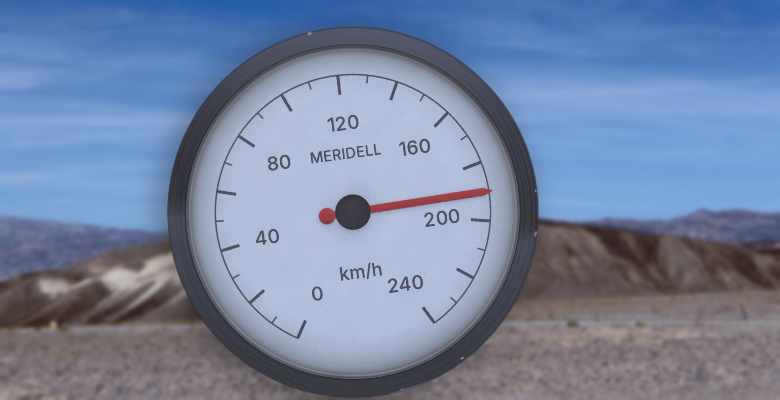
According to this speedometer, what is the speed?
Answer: 190 km/h
